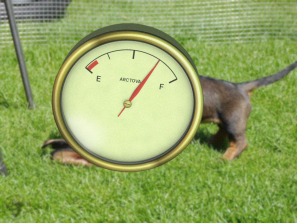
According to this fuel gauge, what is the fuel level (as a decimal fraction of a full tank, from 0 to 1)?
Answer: 0.75
